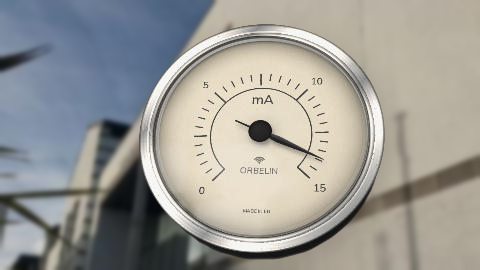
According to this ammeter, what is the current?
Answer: 14 mA
